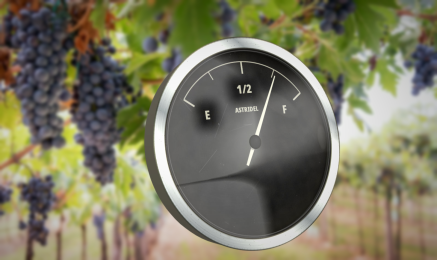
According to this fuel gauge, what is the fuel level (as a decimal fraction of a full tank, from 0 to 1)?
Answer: 0.75
